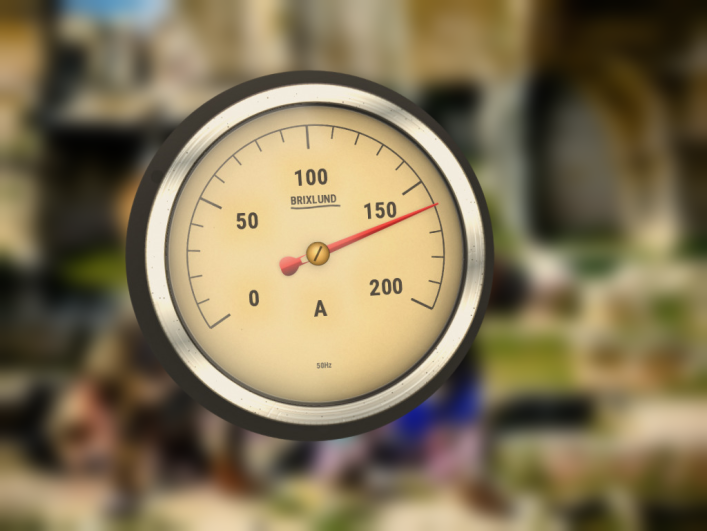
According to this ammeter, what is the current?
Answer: 160 A
